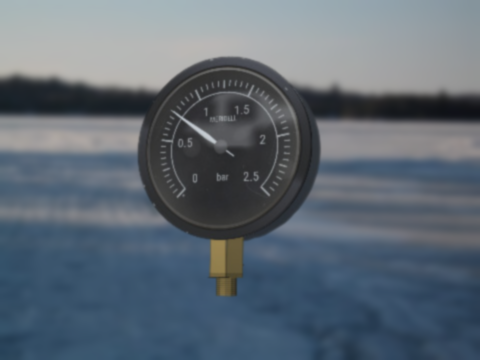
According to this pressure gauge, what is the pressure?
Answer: 0.75 bar
